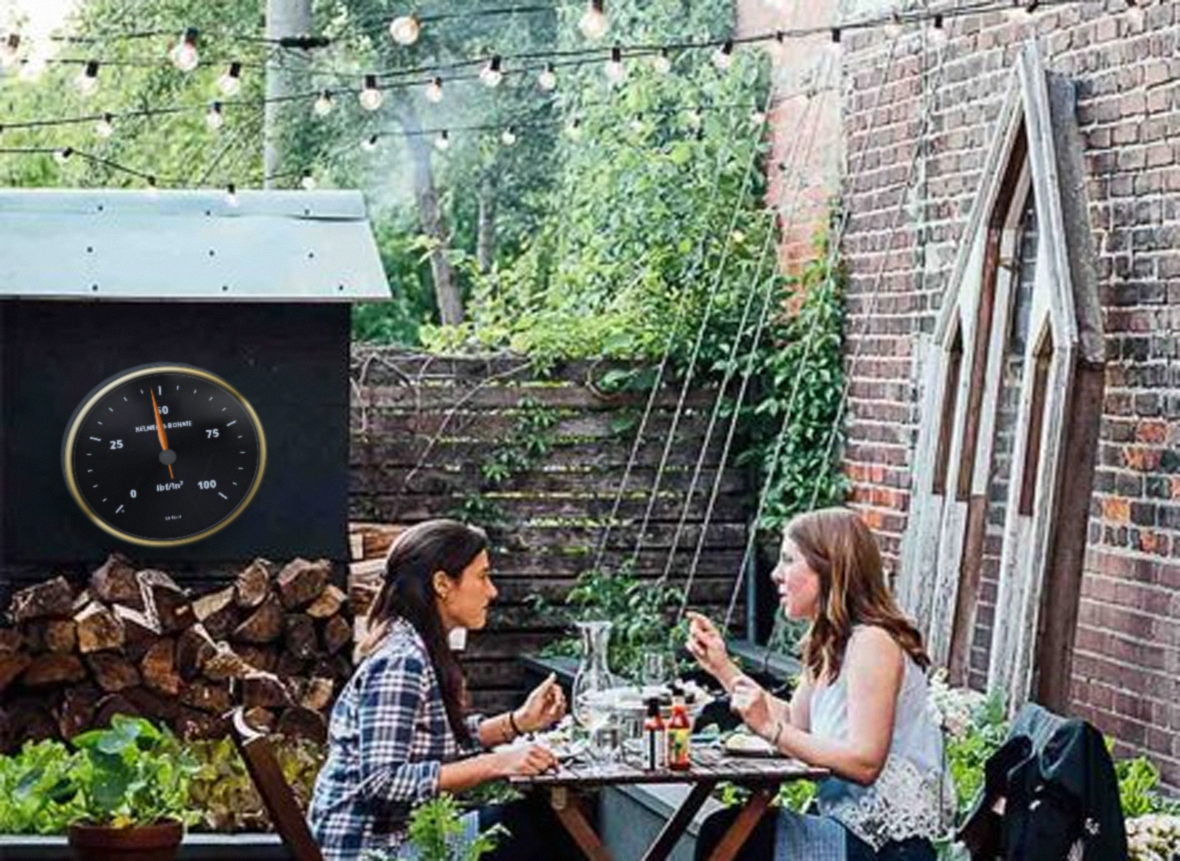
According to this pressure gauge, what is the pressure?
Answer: 47.5 psi
